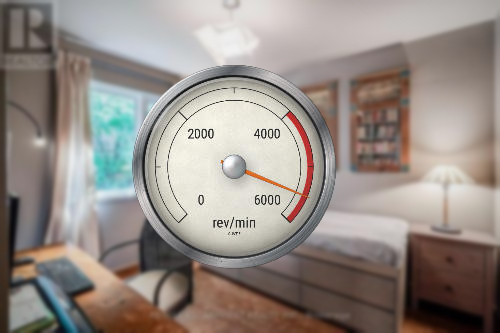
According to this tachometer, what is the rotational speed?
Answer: 5500 rpm
